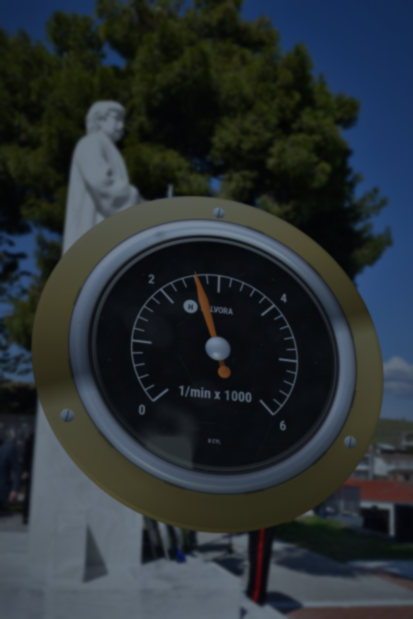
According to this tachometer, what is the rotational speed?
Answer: 2600 rpm
